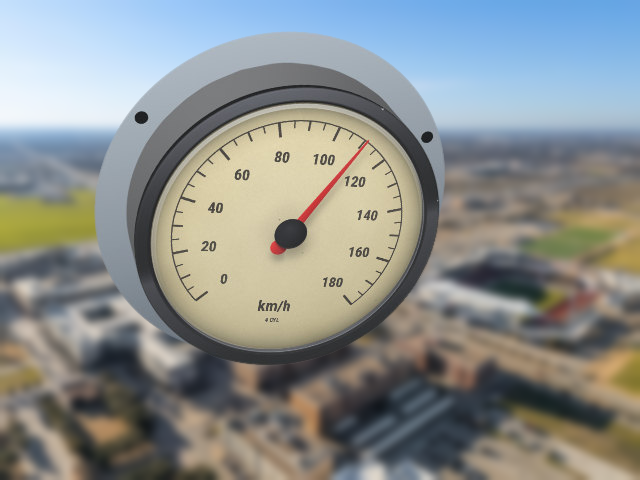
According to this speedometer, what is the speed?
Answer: 110 km/h
